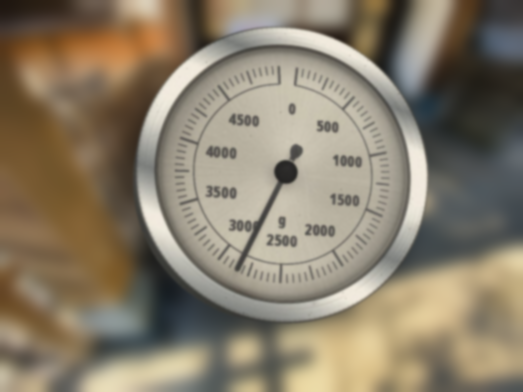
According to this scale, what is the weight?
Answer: 2850 g
